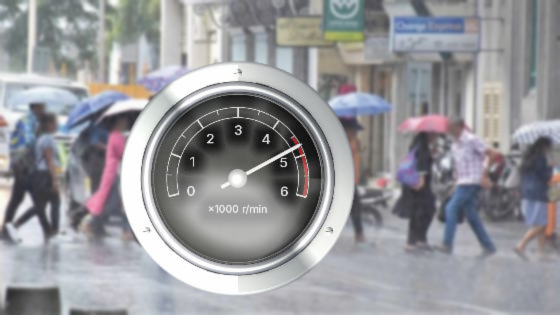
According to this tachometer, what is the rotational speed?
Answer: 4750 rpm
